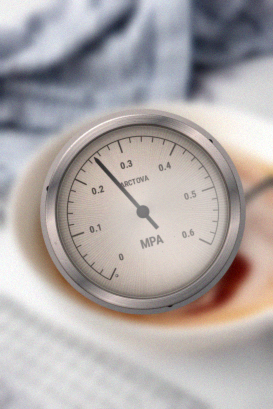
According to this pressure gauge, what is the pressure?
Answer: 0.25 MPa
